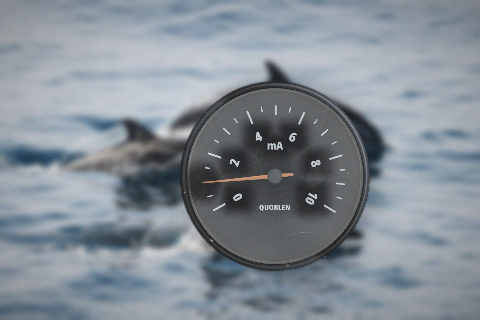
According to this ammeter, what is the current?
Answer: 1 mA
